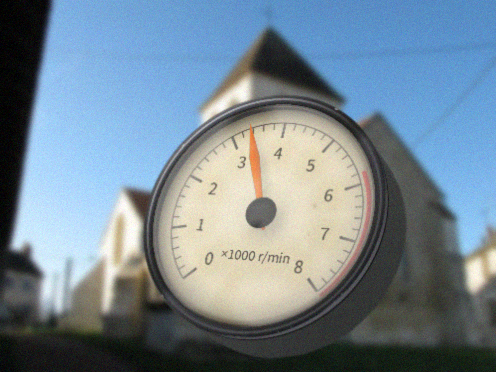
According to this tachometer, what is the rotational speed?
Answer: 3400 rpm
